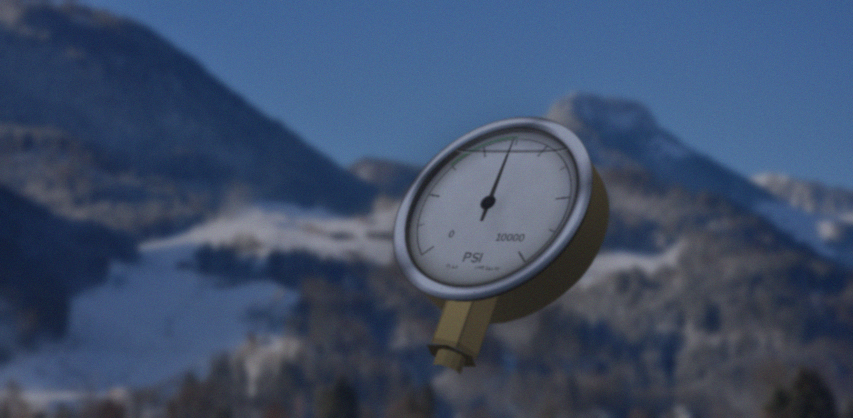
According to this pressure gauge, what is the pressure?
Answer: 5000 psi
